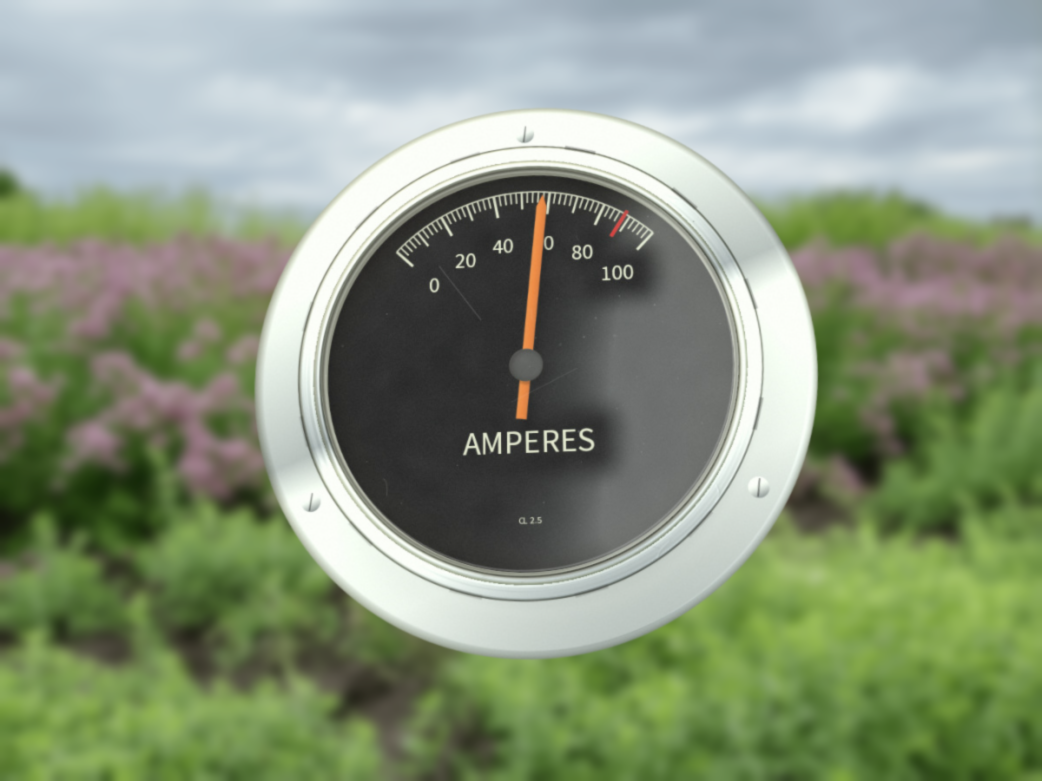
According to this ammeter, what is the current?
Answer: 58 A
